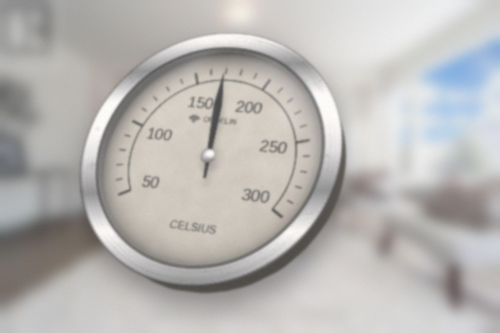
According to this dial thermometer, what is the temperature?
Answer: 170 °C
